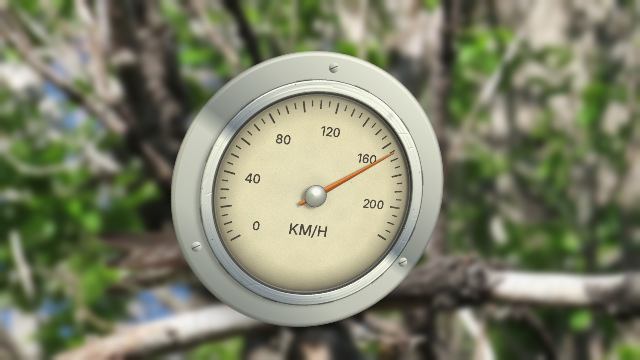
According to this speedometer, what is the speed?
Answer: 165 km/h
